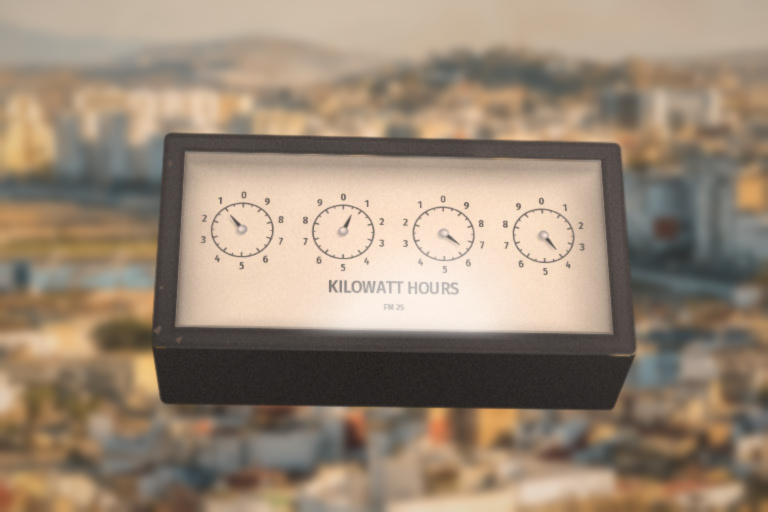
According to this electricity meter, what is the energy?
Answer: 1064 kWh
